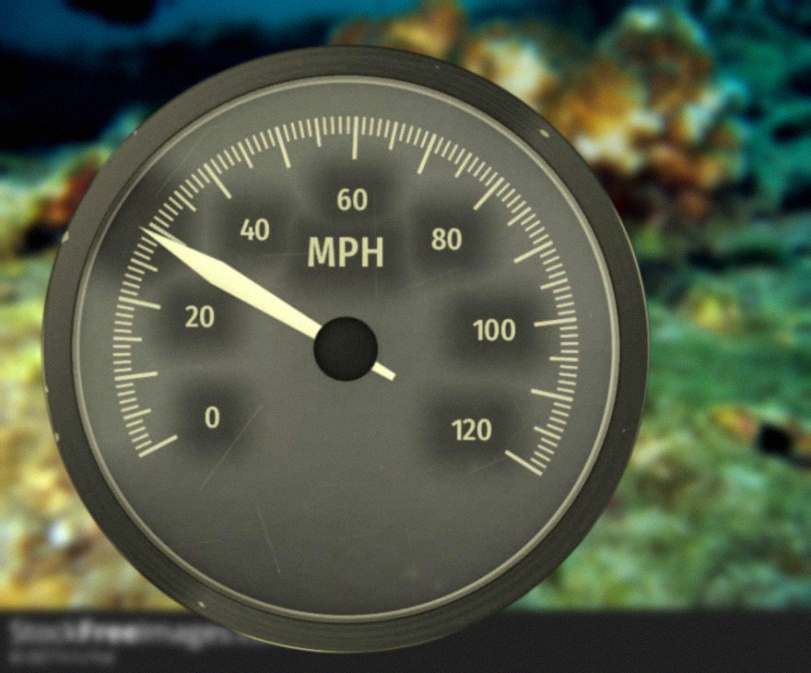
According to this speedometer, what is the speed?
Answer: 29 mph
